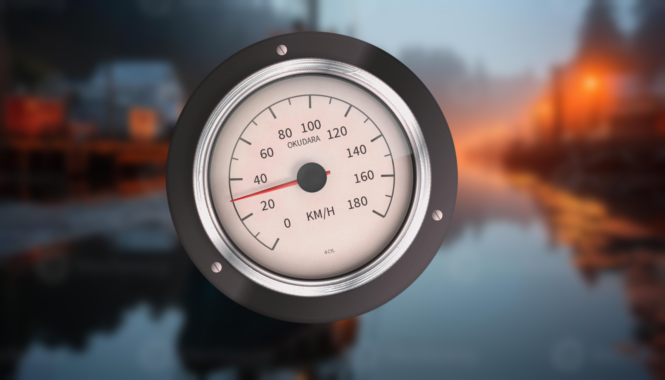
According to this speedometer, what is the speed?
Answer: 30 km/h
